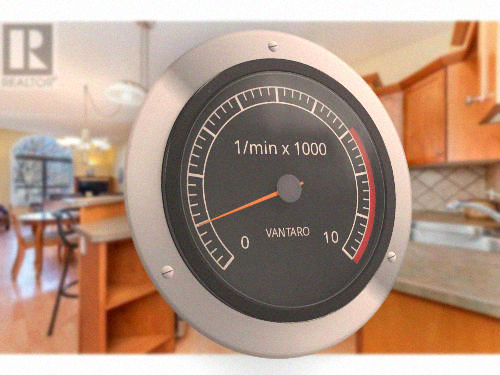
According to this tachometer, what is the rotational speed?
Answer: 1000 rpm
